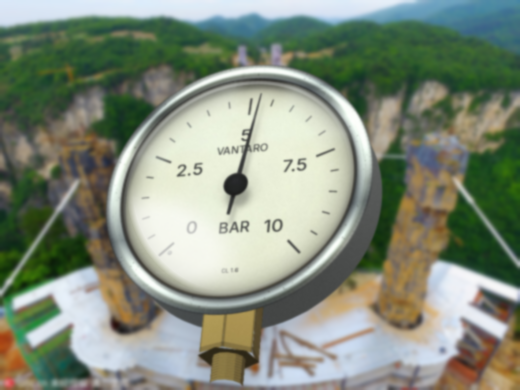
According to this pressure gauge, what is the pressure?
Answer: 5.25 bar
